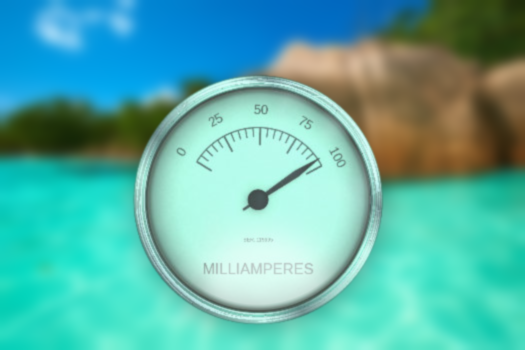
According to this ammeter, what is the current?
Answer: 95 mA
